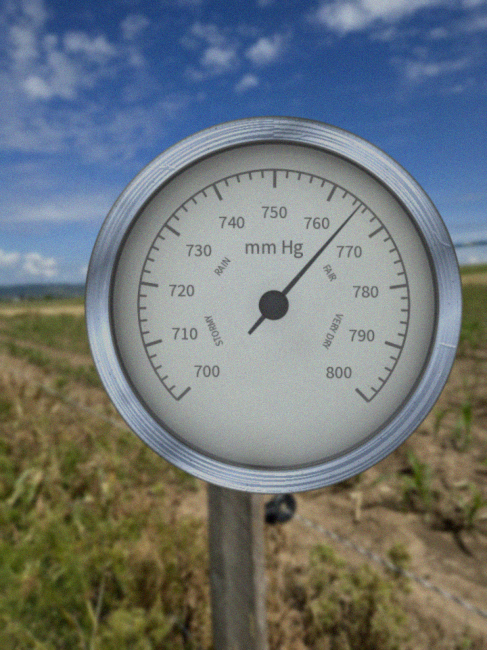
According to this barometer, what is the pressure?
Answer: 765 mmHg
